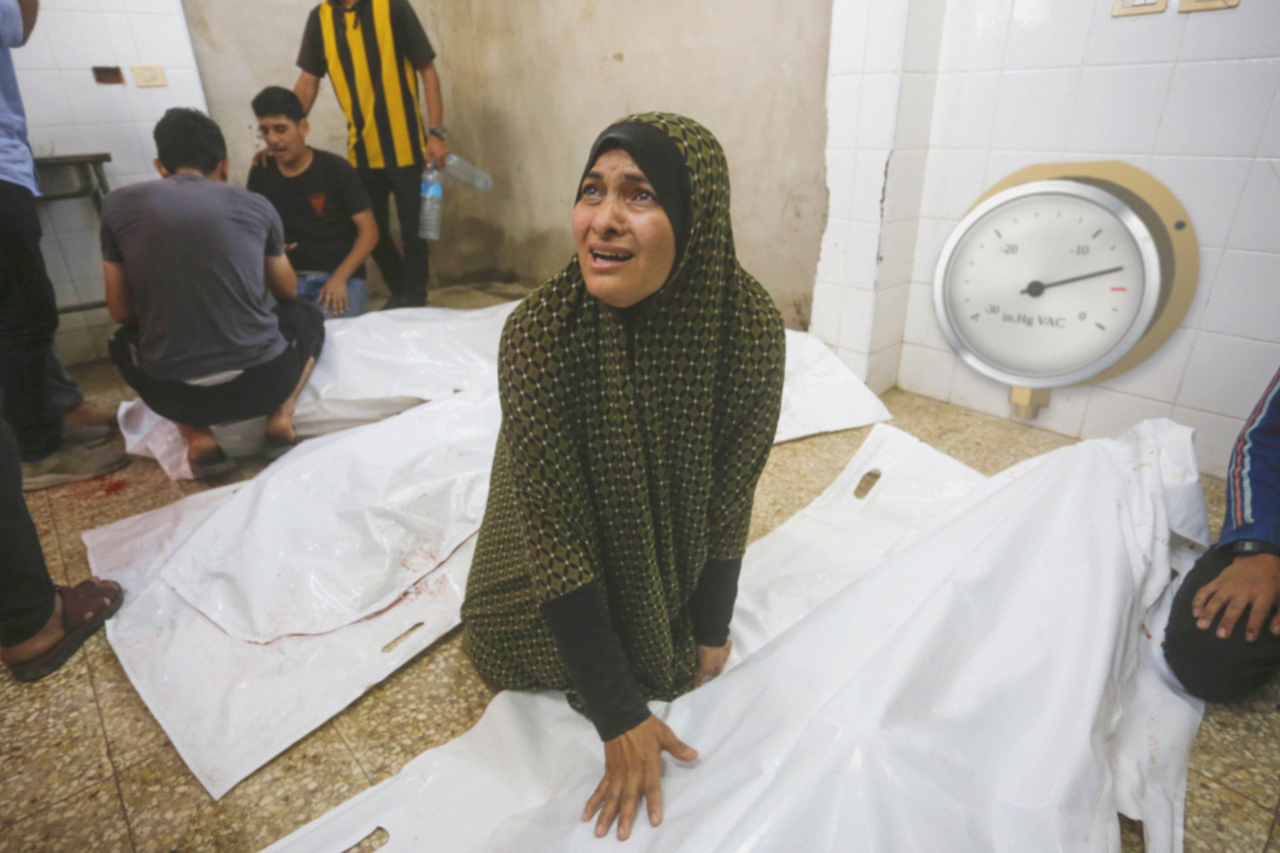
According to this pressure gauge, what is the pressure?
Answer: -6 inHg
